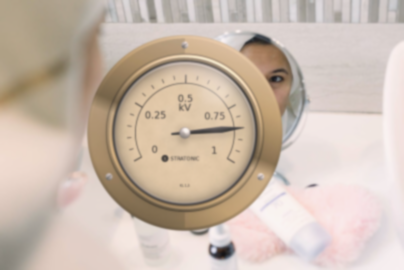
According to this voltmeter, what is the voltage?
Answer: 0.85 kV
